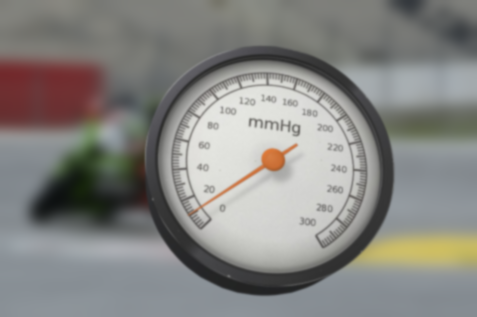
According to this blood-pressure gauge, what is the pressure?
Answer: 10 mmHg
